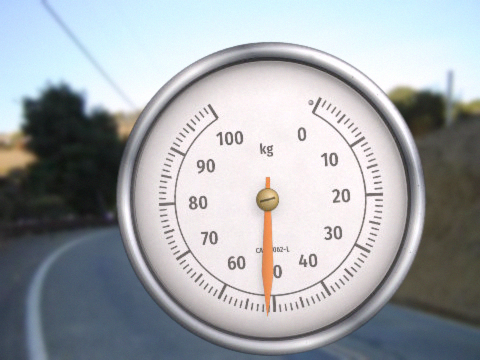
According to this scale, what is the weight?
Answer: 51 kg
